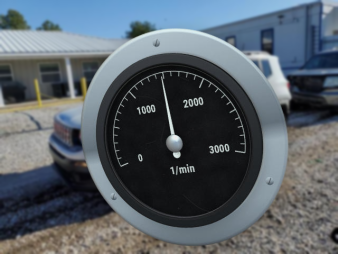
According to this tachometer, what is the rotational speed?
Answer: 1500 rpm
